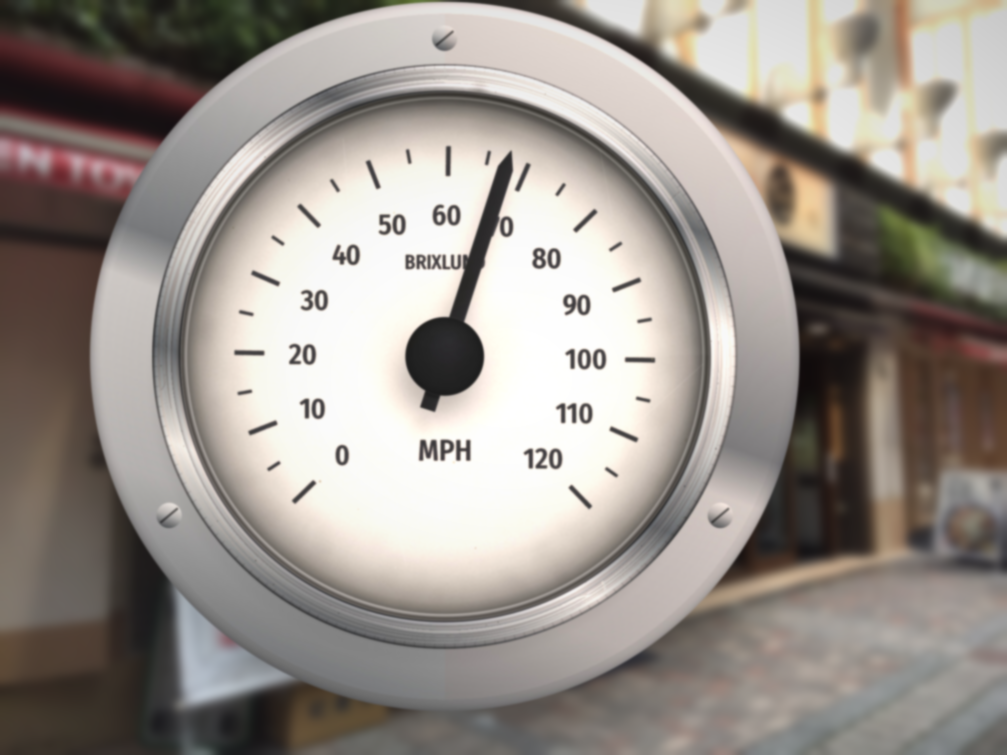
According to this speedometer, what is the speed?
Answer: 67.5 mph
